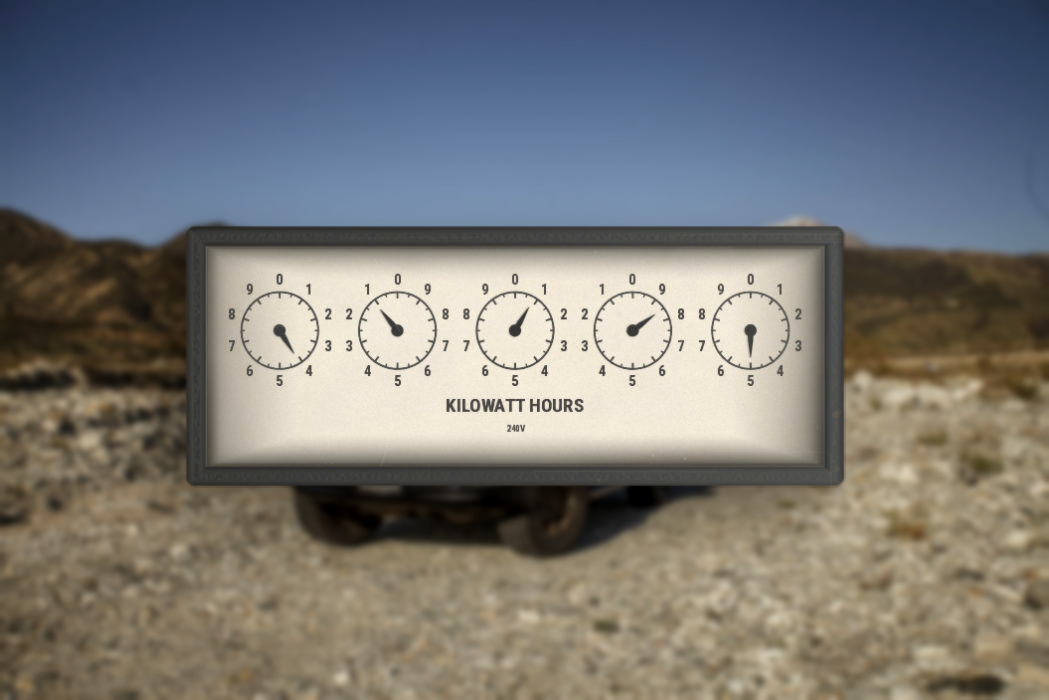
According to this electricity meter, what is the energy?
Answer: 41085 kWh
